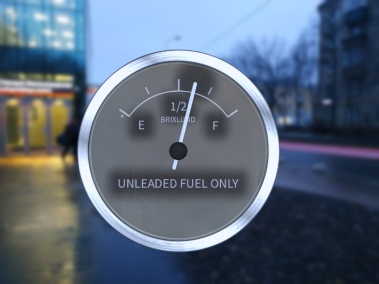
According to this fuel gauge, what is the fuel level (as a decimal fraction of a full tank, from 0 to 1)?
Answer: 0.625
